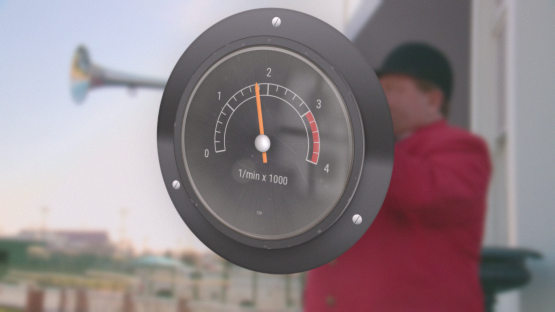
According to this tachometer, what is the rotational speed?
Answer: 1800 rpm
